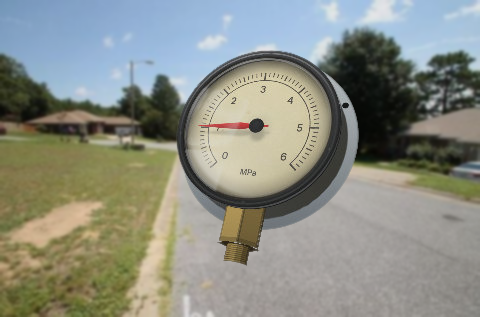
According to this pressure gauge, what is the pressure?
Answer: 1 MPa
